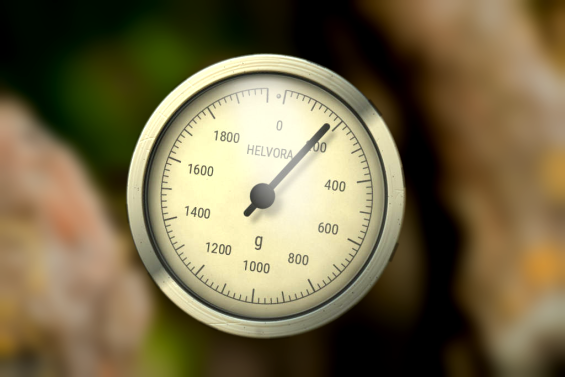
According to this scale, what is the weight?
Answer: 180 g
